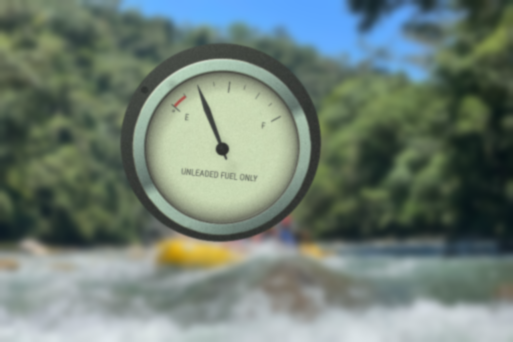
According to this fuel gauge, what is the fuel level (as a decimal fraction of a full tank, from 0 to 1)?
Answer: 0.25
